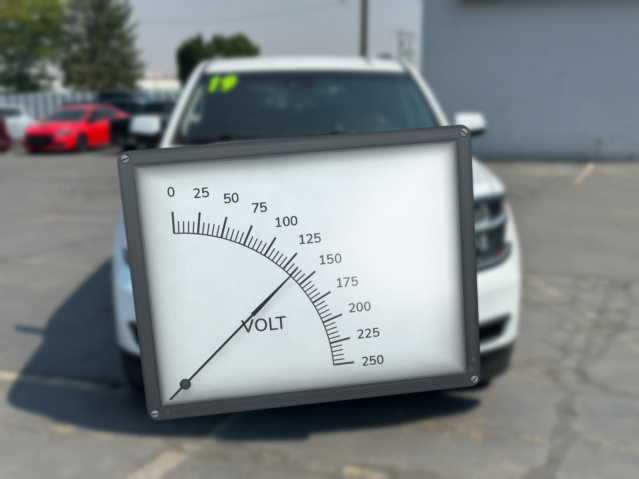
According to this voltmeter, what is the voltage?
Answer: 135 V
